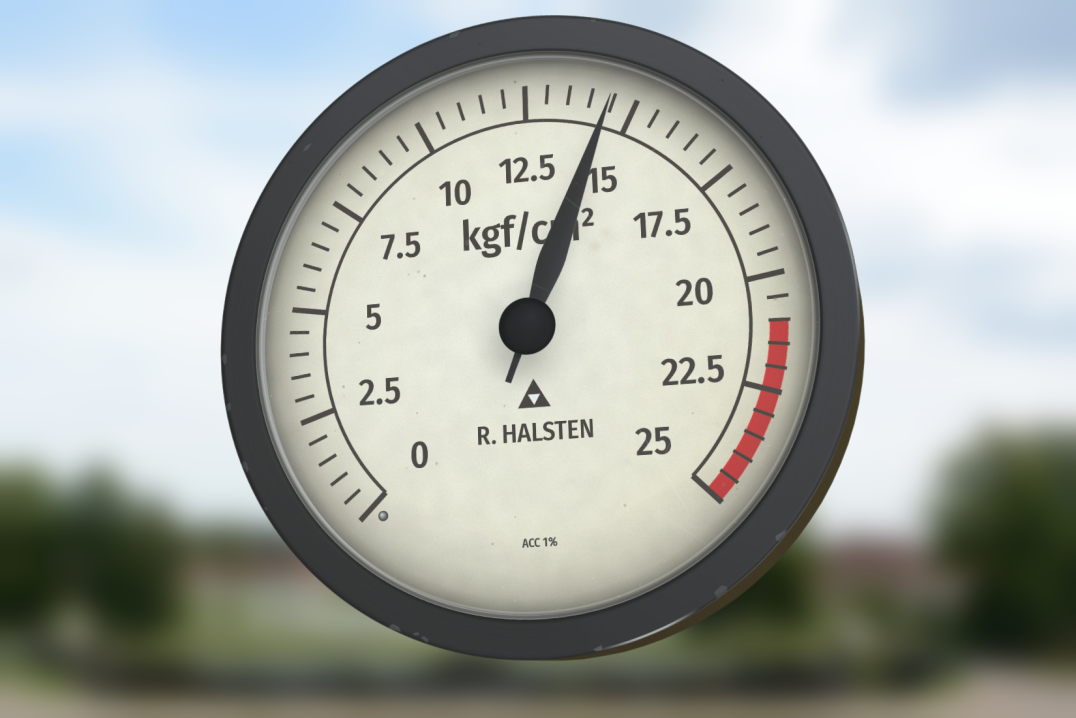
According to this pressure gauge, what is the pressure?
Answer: 14.5 kg/cm²
